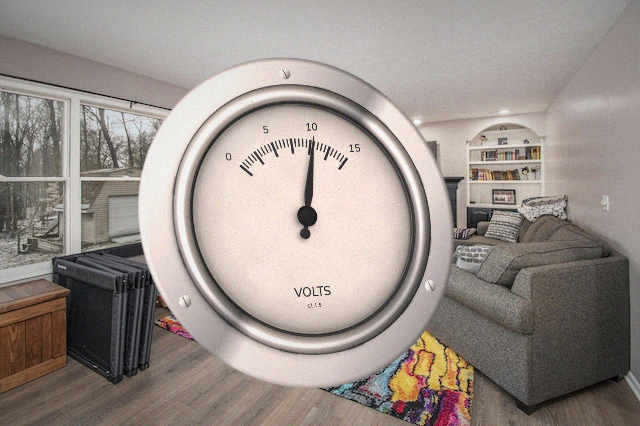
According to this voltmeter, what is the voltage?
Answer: 10 V
